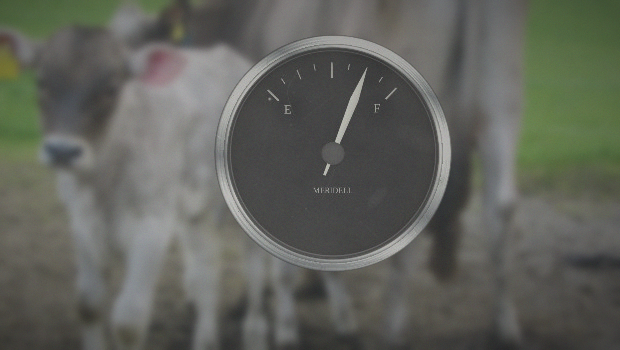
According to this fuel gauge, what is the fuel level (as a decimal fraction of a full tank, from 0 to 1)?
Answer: 0.75
